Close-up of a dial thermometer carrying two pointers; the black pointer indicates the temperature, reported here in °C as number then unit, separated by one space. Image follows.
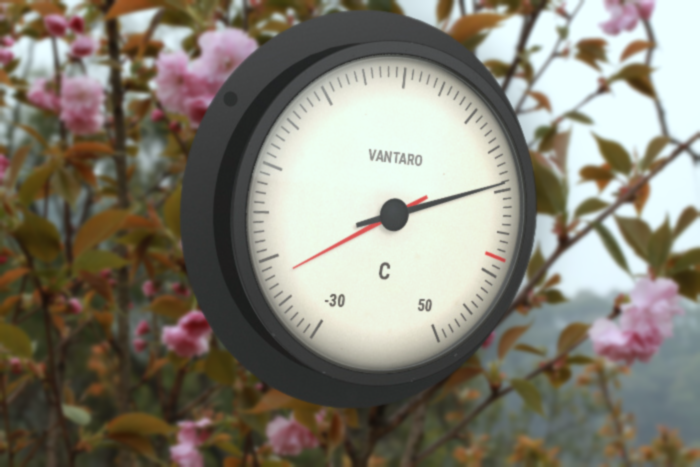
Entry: 29 °C
